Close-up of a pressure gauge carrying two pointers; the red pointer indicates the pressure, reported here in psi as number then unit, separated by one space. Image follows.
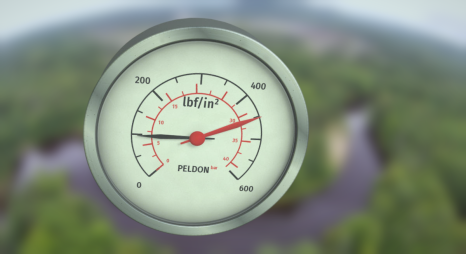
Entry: 450 psi
